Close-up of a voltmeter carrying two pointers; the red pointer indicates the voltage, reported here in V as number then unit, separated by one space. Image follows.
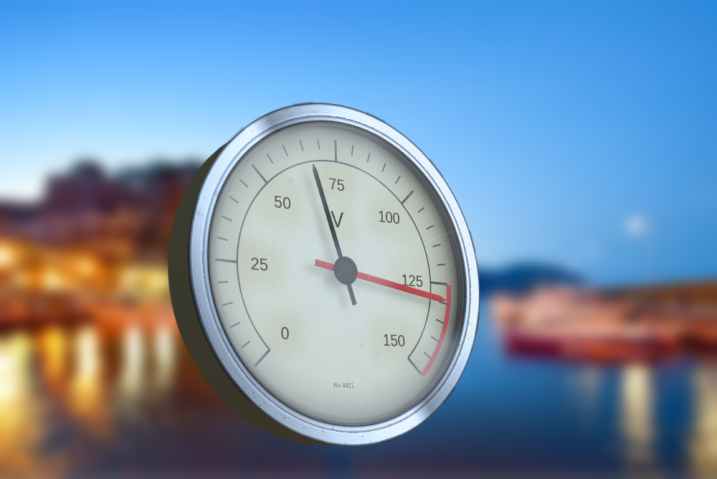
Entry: 130 V
